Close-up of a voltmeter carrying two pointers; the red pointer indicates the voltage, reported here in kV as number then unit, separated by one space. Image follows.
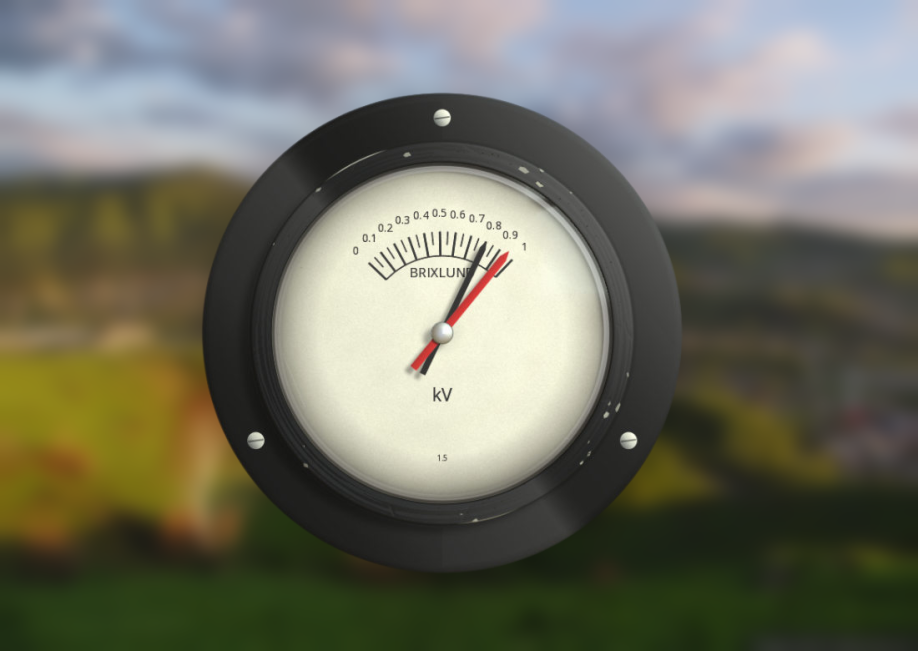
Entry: 0.95 kV
